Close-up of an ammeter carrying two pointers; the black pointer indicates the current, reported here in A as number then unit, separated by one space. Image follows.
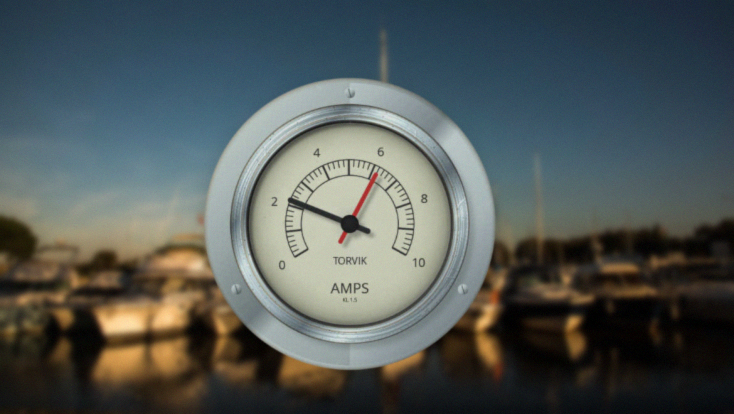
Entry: 2.2 A
